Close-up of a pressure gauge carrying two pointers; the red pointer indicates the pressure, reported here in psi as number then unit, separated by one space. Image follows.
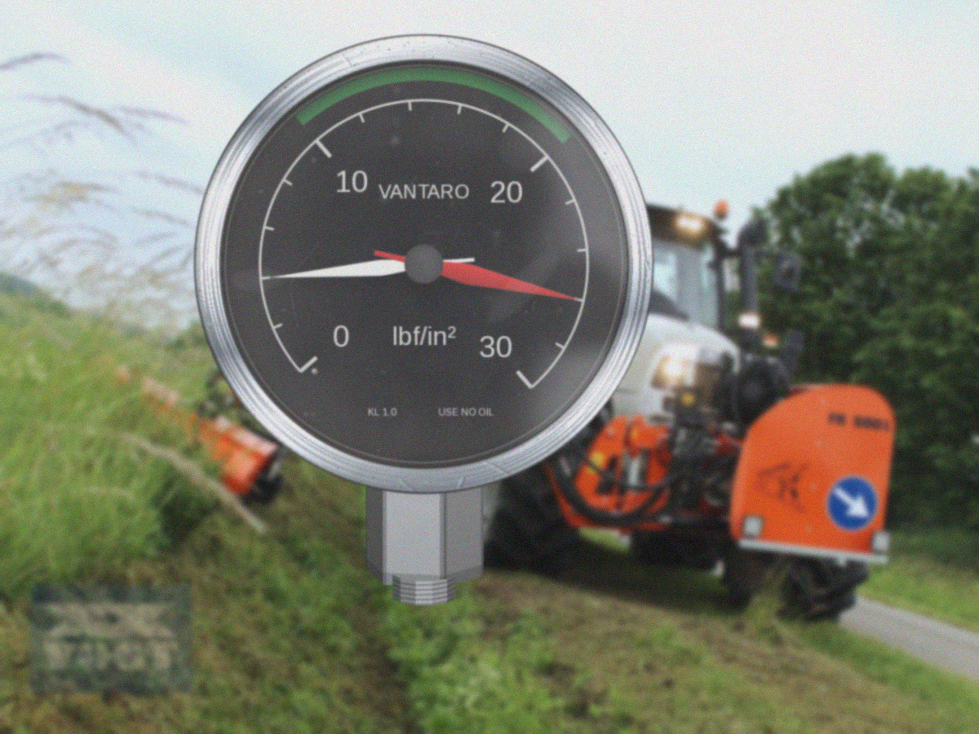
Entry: 26 psi
